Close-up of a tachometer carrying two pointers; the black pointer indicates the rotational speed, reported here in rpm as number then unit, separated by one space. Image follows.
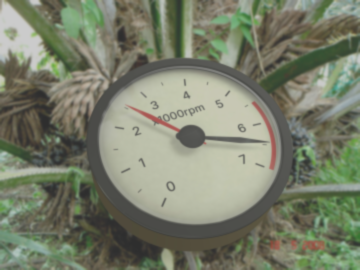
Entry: 6500 rpm
